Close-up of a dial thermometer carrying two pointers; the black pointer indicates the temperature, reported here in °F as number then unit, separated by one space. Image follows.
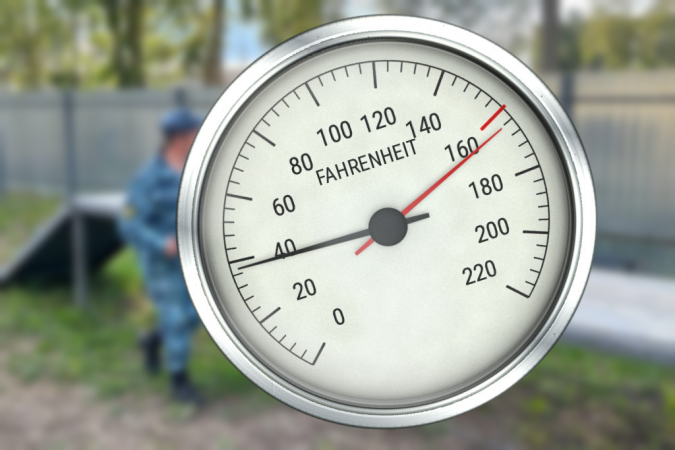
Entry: 38 °F
